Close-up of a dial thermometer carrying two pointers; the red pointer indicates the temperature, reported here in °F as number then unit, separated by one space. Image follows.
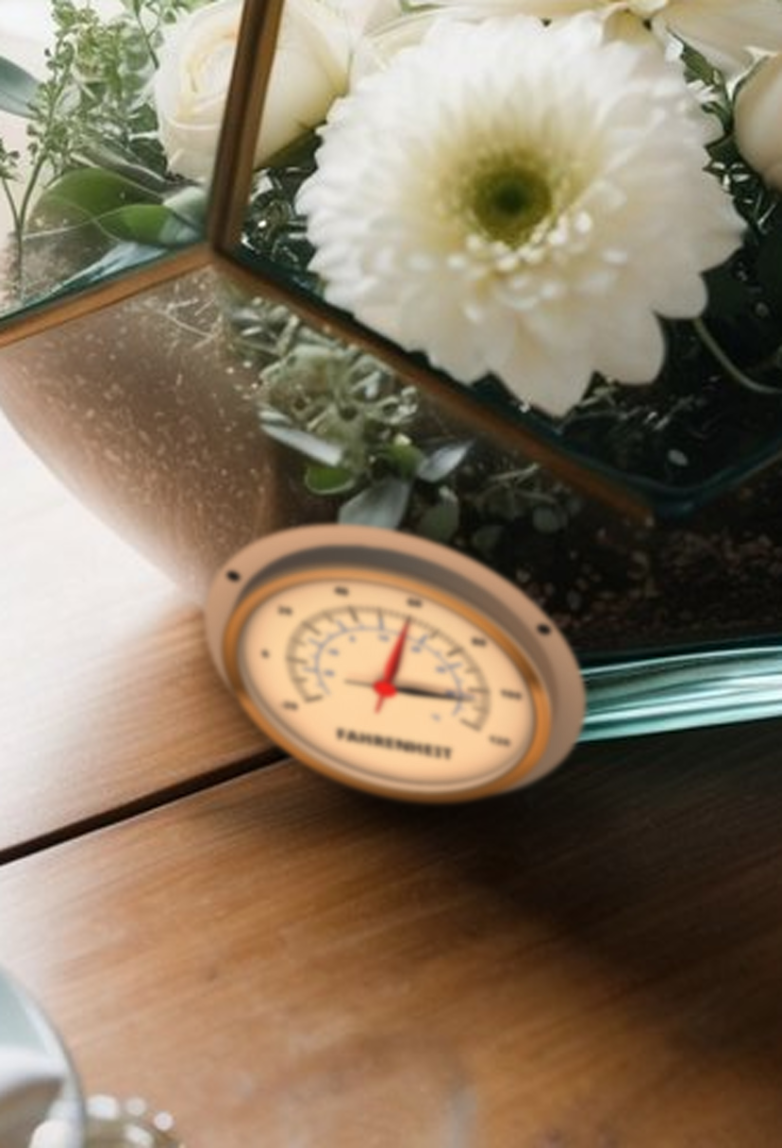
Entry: 60 °F
